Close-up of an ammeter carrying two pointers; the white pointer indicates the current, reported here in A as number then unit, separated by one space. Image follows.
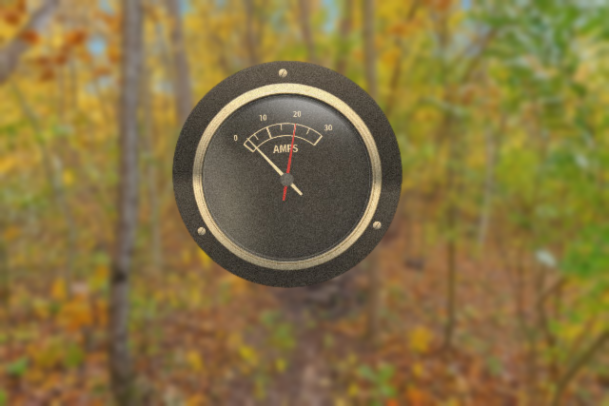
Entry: 2.5 A
